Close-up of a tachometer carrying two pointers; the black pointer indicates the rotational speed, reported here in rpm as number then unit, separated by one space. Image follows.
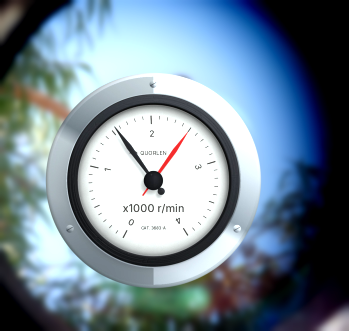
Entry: 1550 rpm
